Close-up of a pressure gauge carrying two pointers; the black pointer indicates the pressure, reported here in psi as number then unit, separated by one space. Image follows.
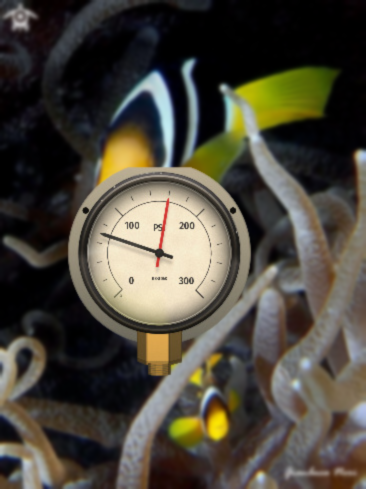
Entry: 70 psi
